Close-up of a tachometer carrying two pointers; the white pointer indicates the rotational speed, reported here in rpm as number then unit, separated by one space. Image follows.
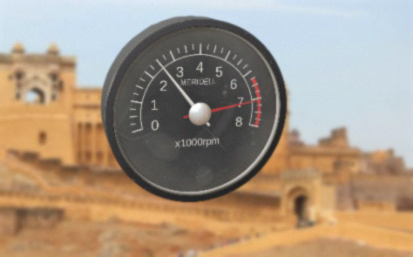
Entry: 2500 rpm
